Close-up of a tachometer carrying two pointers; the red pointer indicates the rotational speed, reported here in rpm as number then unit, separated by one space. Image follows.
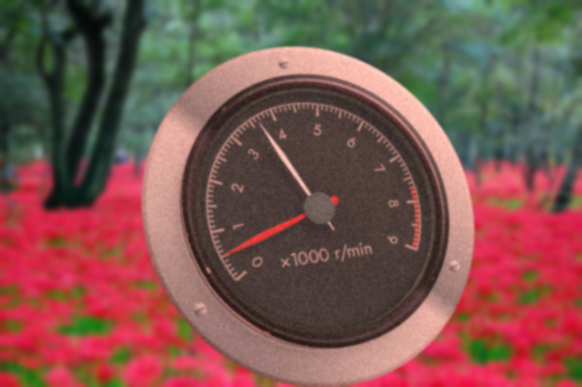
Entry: 500 rpm
